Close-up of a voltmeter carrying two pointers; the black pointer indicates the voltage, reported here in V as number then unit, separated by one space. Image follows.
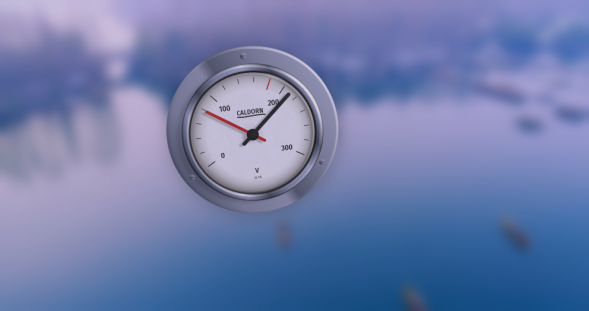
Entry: 210 V
